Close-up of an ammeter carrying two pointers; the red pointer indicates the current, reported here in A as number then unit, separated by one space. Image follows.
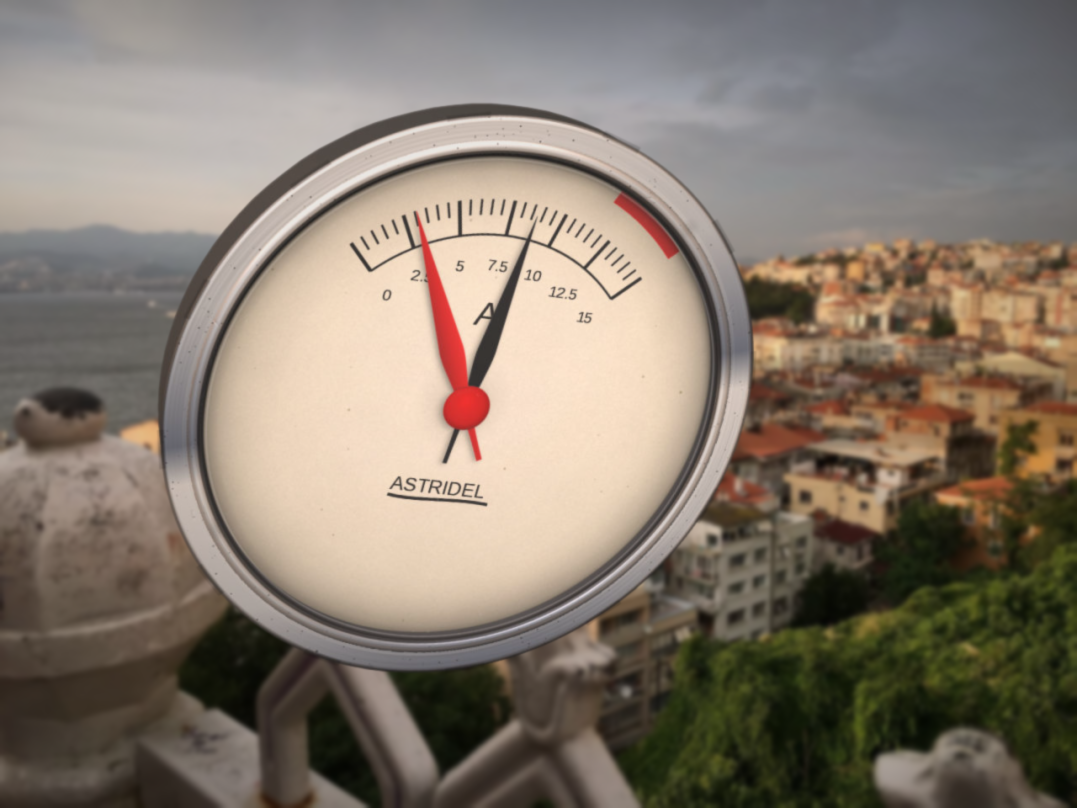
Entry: 3 A
